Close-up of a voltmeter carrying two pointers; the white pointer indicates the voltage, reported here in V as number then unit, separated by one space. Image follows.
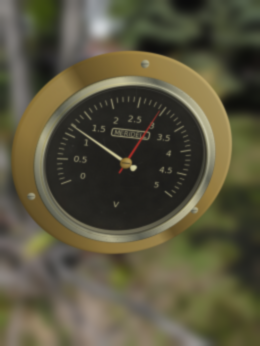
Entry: 1.2 V
